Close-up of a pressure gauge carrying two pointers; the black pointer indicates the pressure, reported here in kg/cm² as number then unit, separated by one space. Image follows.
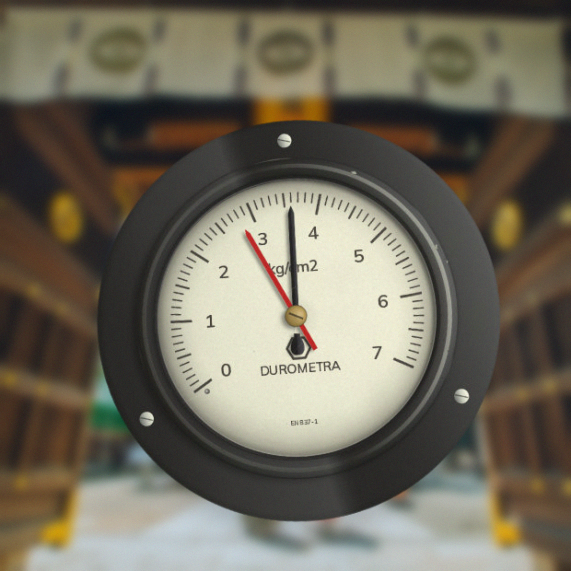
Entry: 3.6 kg/cm²
